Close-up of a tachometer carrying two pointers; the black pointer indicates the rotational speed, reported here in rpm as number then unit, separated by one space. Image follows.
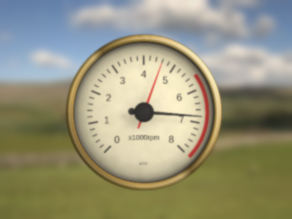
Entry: 6800 rpm
